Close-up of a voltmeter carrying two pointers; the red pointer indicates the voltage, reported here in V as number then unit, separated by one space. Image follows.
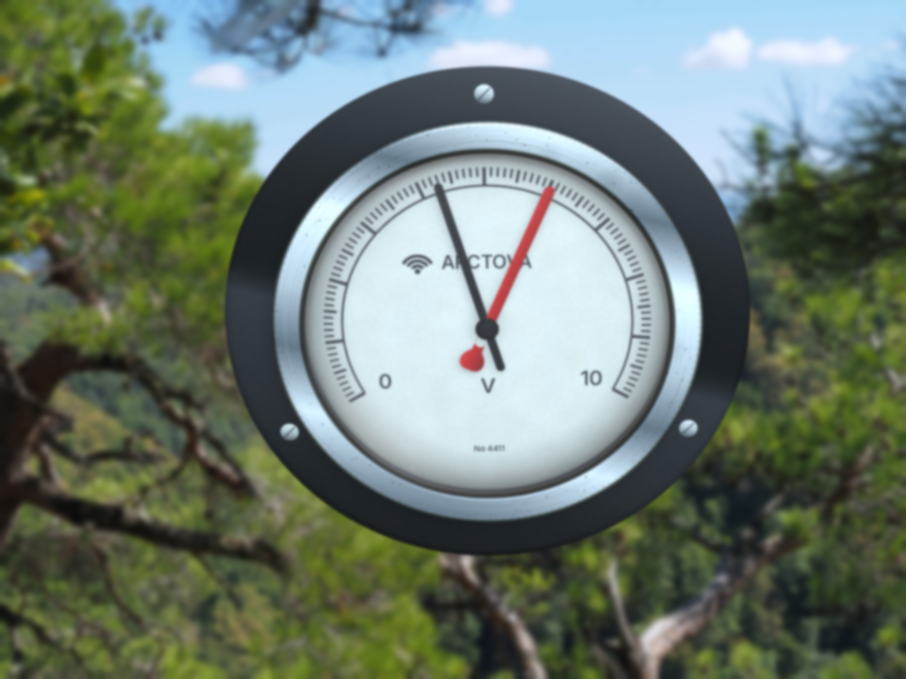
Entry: 6 V
